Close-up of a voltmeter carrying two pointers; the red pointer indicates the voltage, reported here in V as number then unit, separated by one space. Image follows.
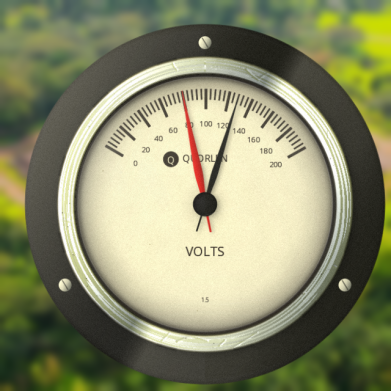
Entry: 80 V
